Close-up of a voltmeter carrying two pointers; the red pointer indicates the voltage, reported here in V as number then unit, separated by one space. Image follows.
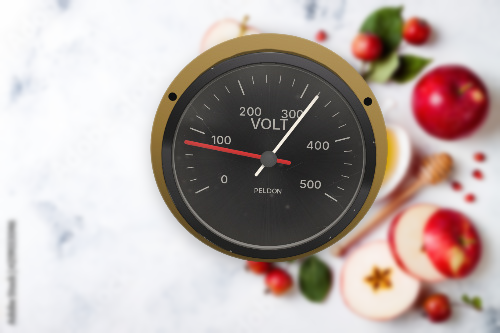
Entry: 80 V
